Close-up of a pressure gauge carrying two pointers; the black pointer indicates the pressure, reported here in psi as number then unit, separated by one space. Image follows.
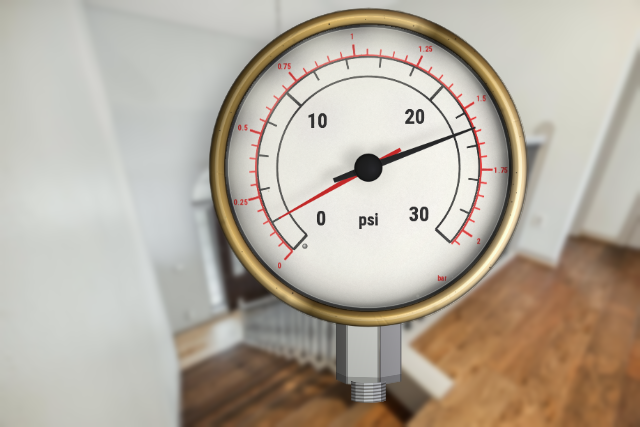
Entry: 23 psi
